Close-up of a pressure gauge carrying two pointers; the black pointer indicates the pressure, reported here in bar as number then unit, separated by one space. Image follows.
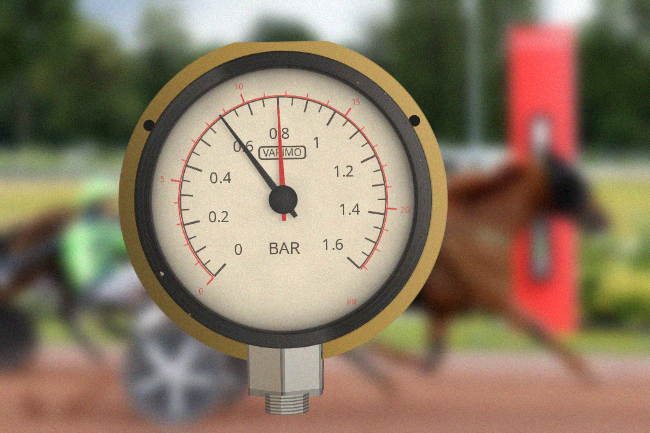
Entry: 0.6 bar
